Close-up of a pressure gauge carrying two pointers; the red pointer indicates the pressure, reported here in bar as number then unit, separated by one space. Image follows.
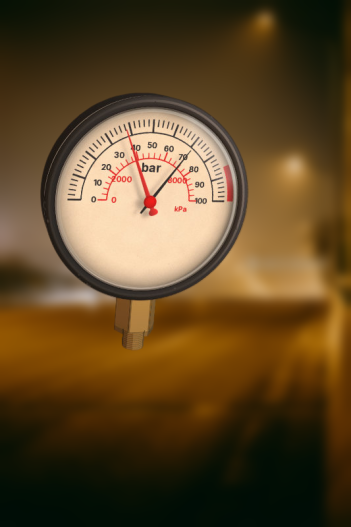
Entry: 38 bar
